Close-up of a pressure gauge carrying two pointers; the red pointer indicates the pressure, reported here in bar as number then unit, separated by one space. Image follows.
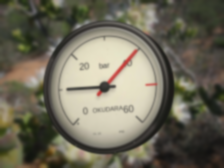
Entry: 40 bar
